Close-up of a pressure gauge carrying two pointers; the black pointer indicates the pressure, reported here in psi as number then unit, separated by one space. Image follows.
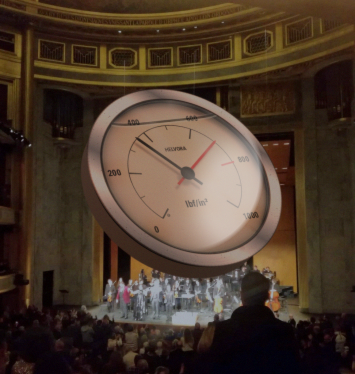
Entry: 350 psi
